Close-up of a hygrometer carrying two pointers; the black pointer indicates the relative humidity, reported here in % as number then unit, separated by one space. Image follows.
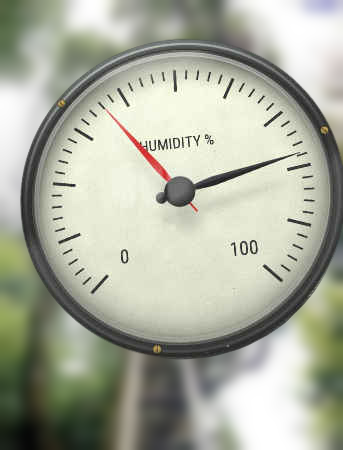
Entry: 78 %
